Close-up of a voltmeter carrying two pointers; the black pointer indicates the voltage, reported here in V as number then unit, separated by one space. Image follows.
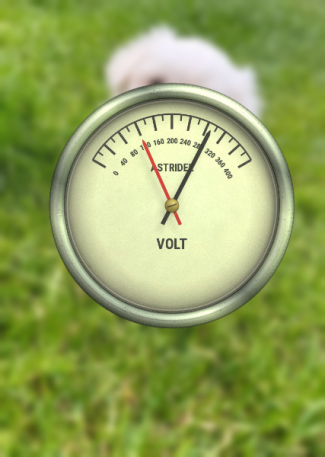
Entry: 290 V
